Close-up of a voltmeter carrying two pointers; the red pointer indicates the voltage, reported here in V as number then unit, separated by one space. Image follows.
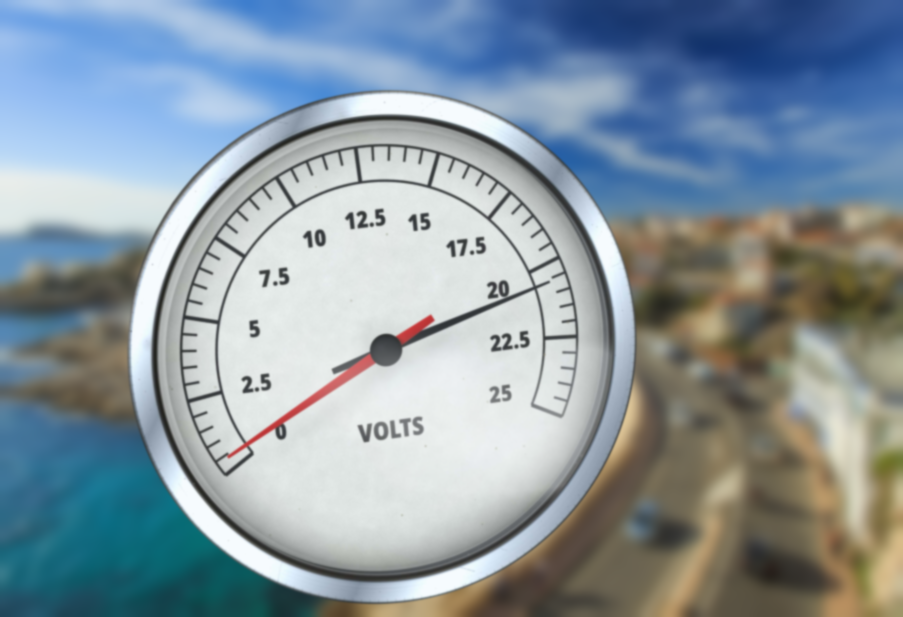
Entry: 0.5 V
